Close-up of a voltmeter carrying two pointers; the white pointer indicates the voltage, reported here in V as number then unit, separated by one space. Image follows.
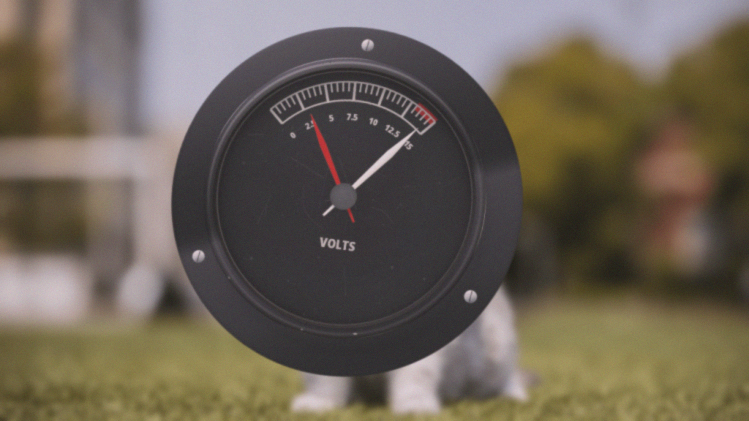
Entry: 14.5 V
